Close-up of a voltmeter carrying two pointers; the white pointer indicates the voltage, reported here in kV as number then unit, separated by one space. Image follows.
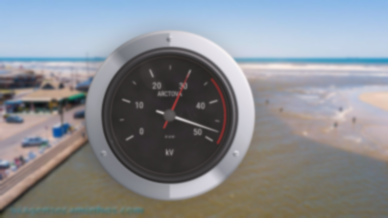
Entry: 47.5 kV
